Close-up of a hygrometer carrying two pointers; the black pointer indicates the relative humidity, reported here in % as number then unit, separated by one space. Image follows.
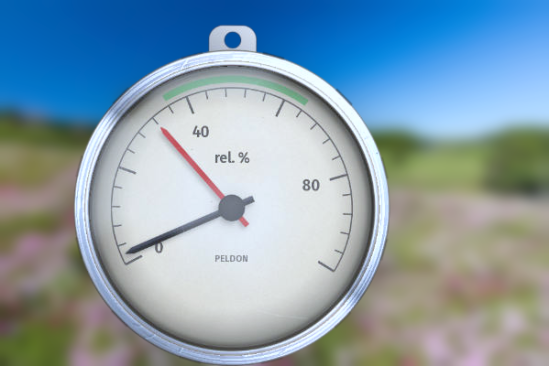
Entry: 2 %
